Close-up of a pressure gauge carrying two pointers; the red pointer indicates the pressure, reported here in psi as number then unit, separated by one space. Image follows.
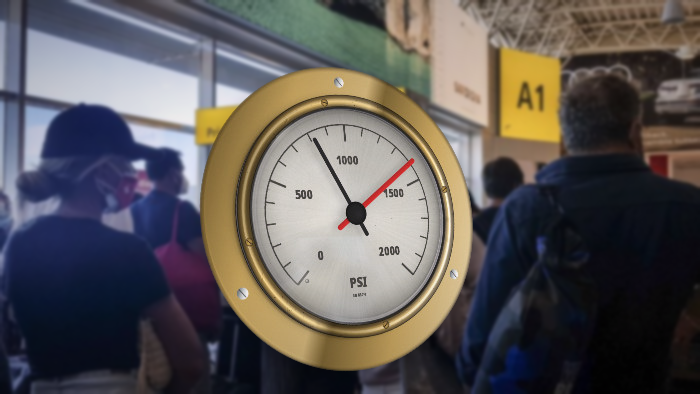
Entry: 1400 psi
